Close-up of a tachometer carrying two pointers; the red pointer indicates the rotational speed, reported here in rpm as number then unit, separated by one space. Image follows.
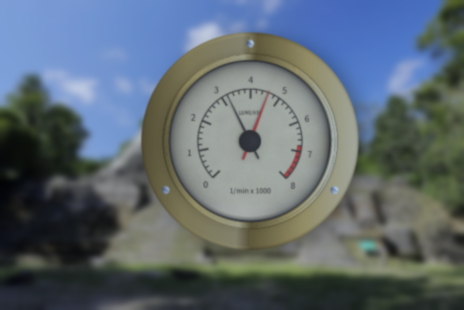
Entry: 4600 rpm
